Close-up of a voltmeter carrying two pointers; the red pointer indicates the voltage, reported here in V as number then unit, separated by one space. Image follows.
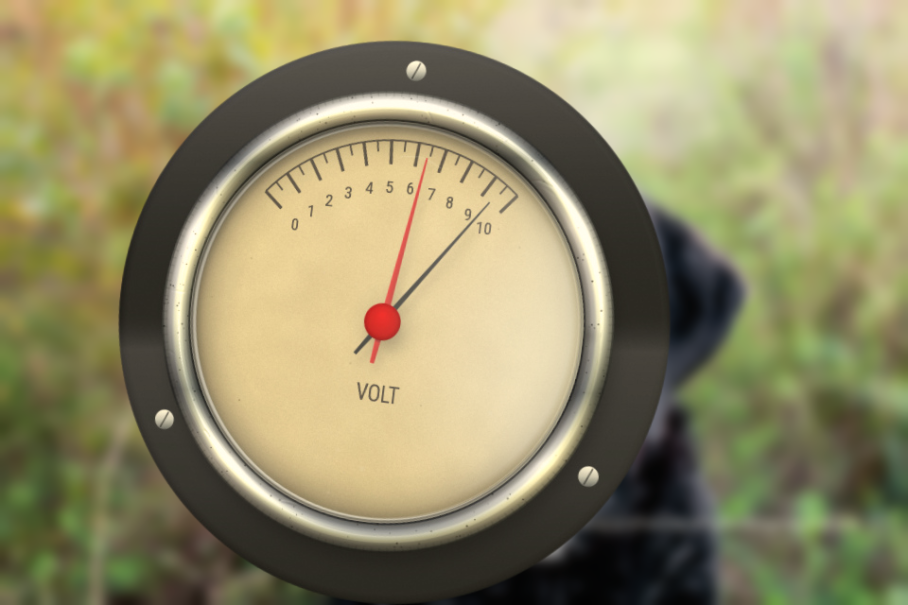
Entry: 6.5 V
